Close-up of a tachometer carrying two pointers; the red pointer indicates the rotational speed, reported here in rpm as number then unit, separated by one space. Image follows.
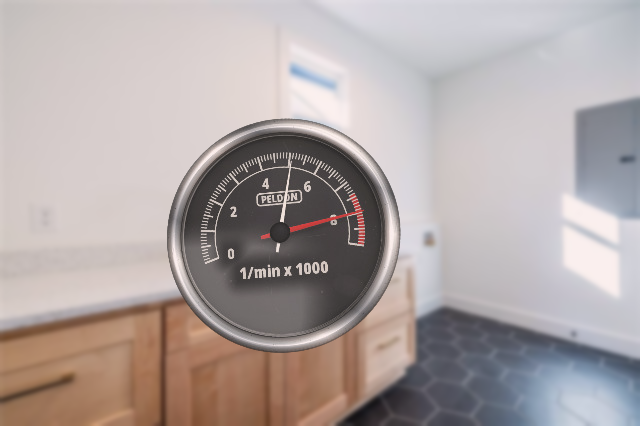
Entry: 8000 rpm
